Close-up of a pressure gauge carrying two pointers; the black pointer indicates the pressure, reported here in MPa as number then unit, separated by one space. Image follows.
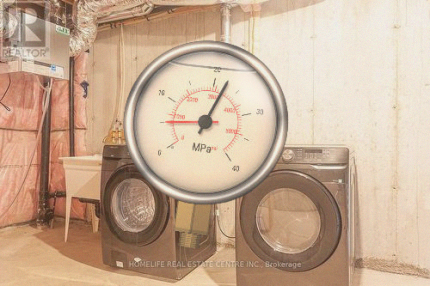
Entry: 22.5 MPa
